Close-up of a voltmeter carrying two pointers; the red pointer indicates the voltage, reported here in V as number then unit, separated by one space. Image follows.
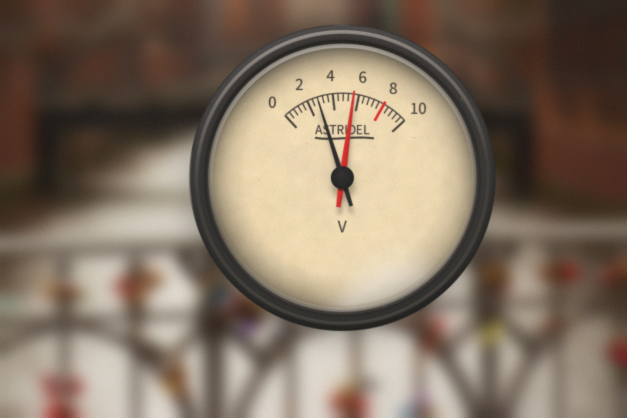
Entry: 5.6 V
